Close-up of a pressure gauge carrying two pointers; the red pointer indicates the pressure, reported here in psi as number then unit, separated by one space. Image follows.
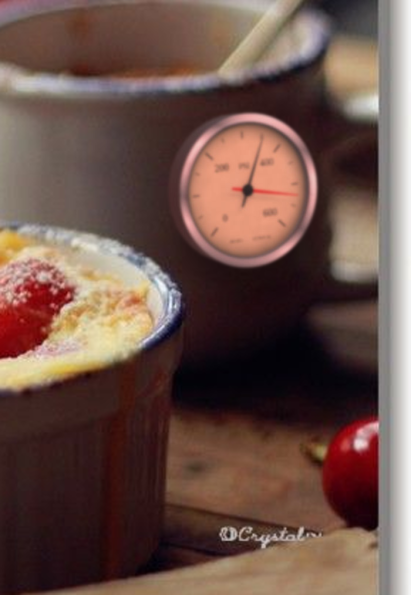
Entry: 525 psi
